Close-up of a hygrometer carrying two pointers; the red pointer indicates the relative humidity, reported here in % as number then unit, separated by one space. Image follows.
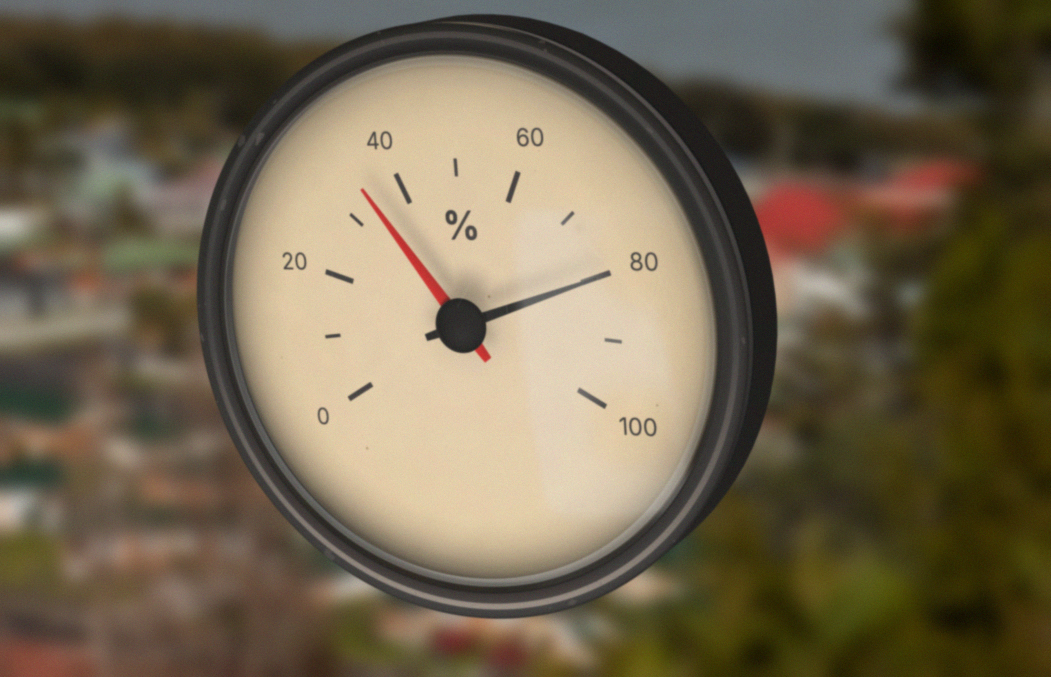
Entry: 35 %
